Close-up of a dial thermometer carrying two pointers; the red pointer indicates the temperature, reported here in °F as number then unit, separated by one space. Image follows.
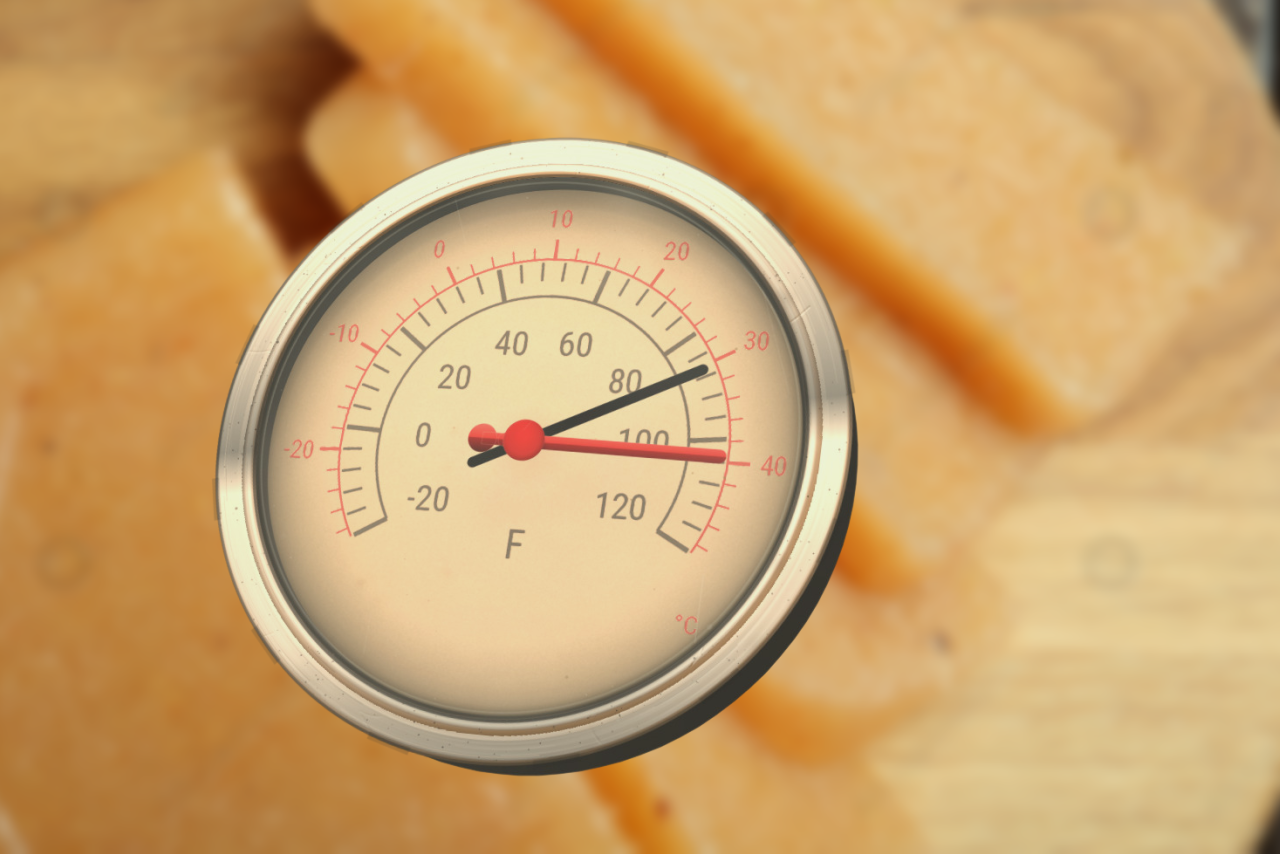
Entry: 104 °F
